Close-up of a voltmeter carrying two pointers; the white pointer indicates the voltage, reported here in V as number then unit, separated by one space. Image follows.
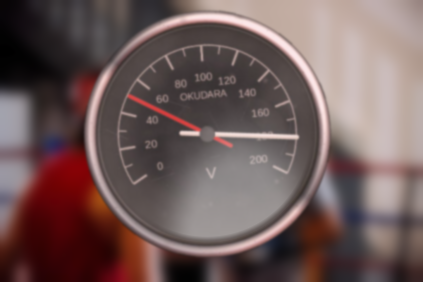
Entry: 180 V
